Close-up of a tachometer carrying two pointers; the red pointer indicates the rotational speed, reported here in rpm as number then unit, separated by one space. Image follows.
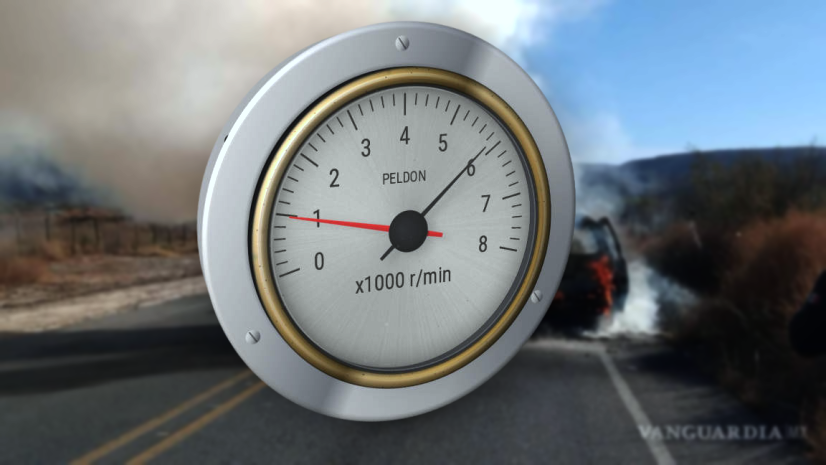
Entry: 1000 rpm
